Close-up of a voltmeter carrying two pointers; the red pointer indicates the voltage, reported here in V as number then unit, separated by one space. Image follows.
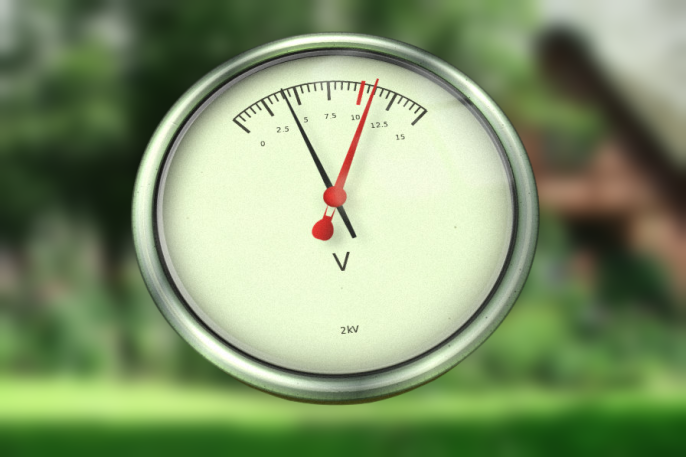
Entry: 11 V
